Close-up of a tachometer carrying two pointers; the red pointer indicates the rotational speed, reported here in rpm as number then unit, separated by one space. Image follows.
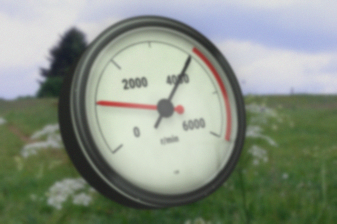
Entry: 1000 rpm
